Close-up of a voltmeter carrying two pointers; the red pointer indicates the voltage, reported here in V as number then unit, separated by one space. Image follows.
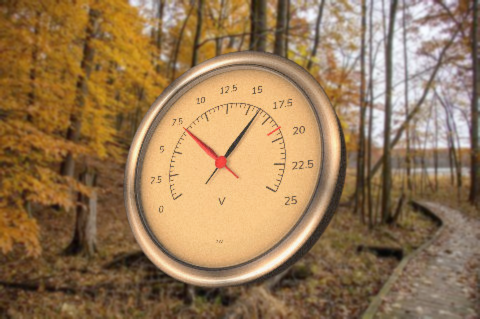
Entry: 7.5 V
